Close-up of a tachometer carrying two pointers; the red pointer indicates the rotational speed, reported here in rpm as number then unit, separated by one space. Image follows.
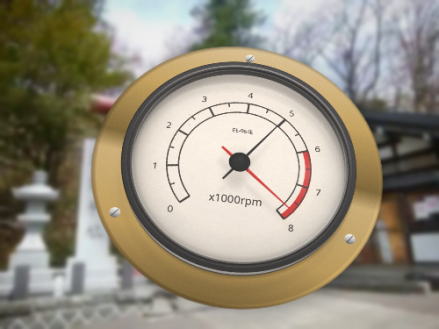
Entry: 7750 rpm
